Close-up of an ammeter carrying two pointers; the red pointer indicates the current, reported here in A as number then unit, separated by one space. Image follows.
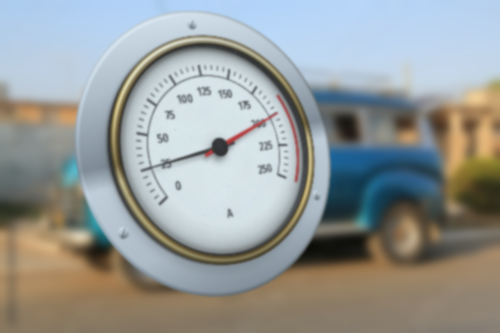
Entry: 200 A
